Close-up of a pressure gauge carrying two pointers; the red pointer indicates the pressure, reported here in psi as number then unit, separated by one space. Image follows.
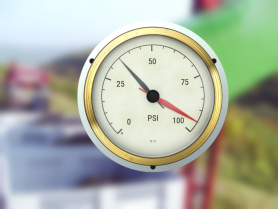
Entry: 95 psi
